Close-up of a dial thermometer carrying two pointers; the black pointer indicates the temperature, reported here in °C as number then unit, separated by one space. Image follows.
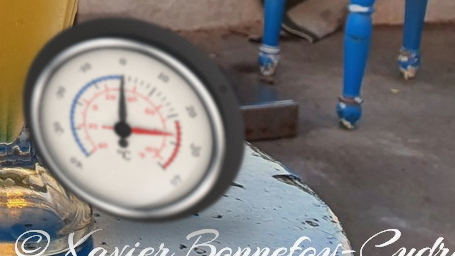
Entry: 0 °C
